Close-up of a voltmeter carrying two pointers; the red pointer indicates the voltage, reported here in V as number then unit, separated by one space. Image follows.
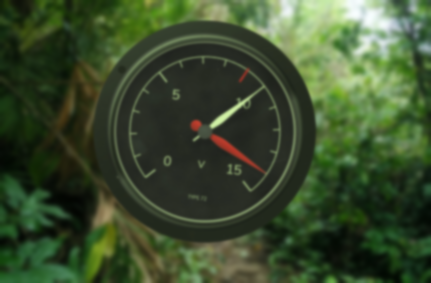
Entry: 14 V
